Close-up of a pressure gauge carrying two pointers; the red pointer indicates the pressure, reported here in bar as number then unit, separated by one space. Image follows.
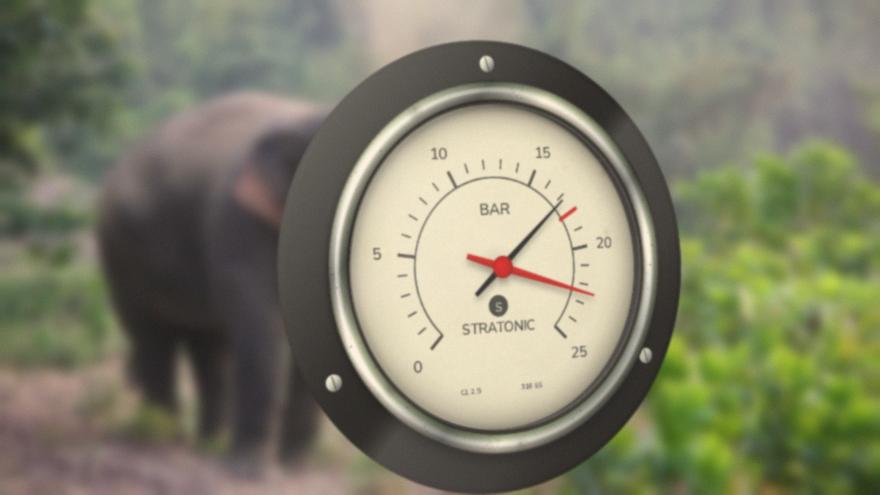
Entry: 22.5 bar
